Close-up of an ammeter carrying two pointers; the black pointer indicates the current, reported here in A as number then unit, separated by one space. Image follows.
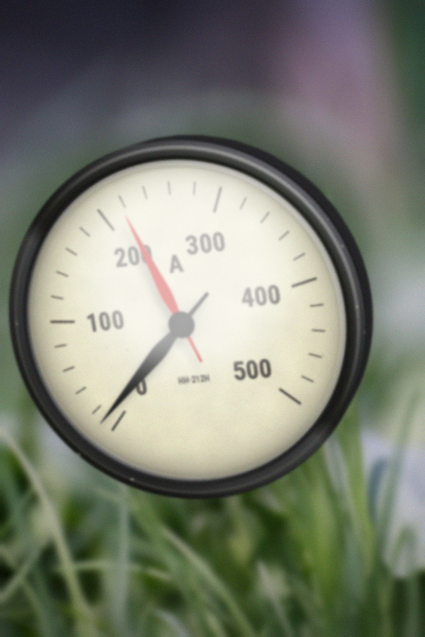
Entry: 10 A
